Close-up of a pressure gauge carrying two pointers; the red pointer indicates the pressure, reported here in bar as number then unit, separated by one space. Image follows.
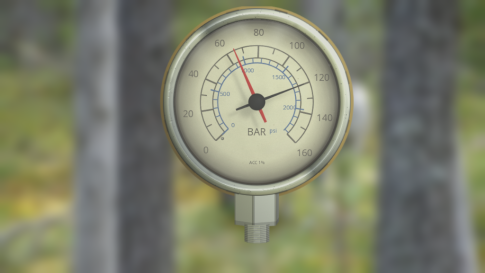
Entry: 65 bar
